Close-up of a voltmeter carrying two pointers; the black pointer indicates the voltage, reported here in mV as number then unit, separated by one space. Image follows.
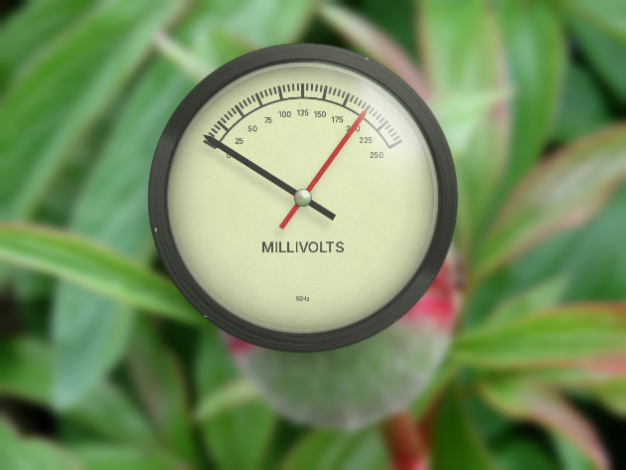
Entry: 5 mV
